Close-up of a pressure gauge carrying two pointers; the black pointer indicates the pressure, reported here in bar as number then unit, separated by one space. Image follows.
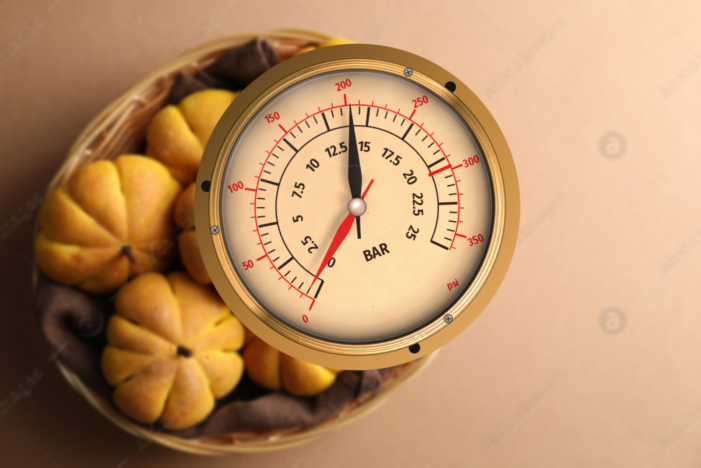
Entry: 14 bar
